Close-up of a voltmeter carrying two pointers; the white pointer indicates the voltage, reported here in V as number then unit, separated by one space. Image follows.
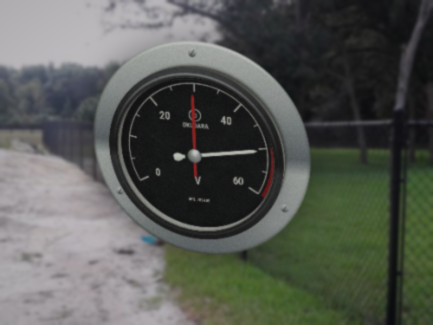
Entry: 50 V
